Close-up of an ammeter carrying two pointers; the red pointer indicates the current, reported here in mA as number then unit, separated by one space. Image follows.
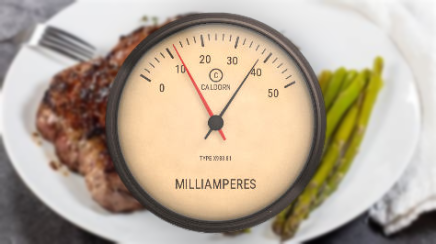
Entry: 12 mA
